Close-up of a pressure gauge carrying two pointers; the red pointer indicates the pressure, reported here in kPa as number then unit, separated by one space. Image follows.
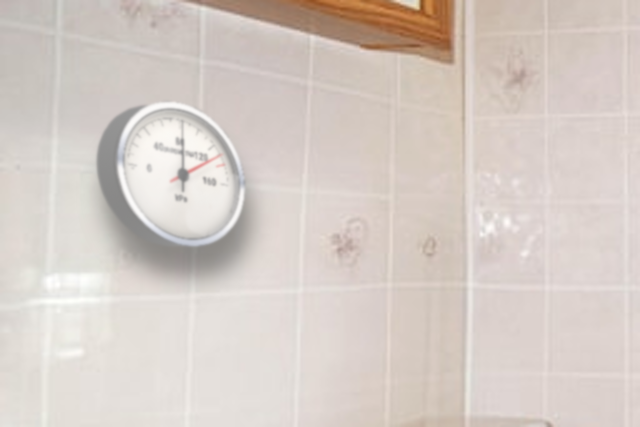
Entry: 130 kPa
